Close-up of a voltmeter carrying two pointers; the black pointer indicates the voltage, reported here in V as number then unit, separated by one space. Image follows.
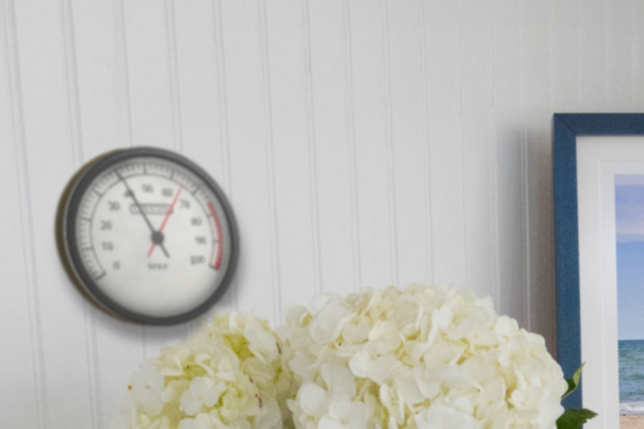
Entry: 40 V
